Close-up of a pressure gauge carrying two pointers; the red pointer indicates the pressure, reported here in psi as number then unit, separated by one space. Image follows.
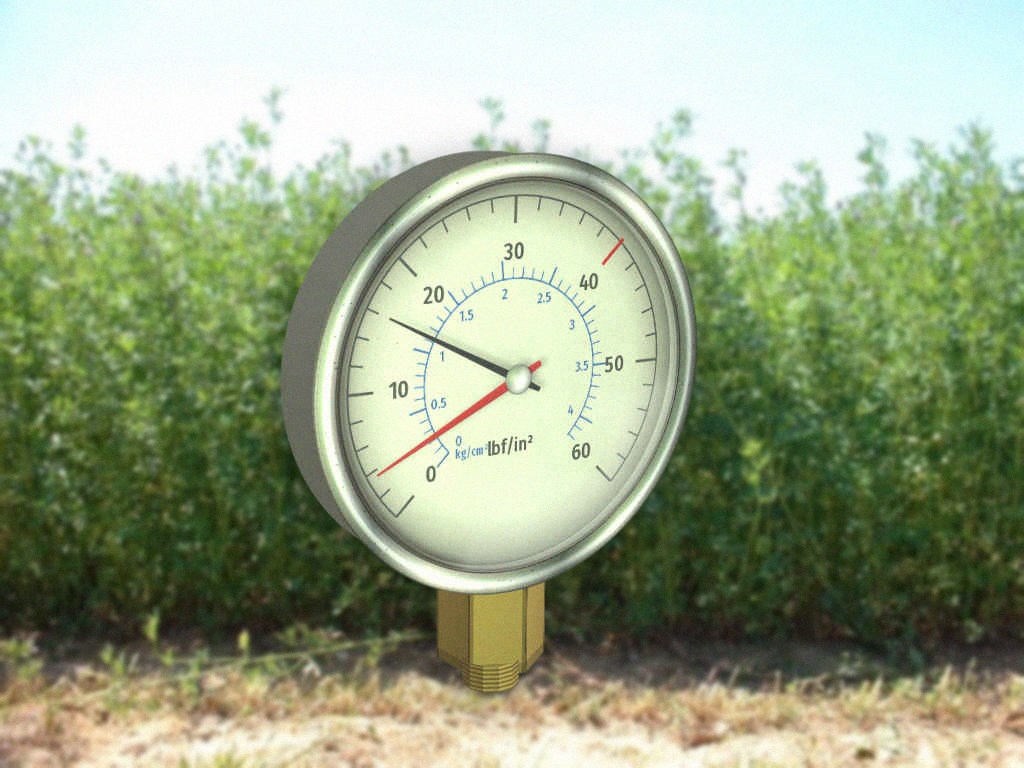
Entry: 4 psi
